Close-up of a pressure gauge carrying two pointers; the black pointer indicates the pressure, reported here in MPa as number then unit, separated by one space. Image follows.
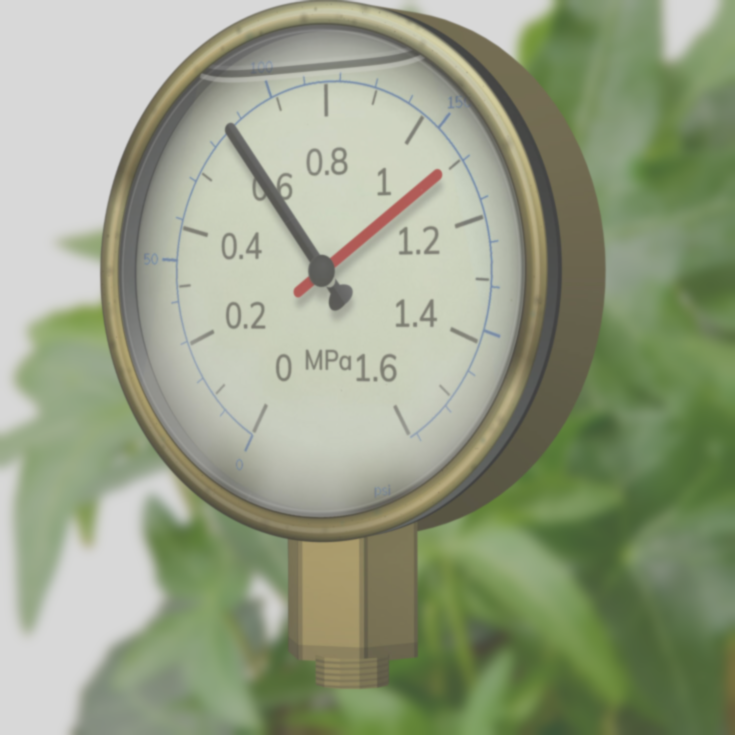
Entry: 0.6 MPa
